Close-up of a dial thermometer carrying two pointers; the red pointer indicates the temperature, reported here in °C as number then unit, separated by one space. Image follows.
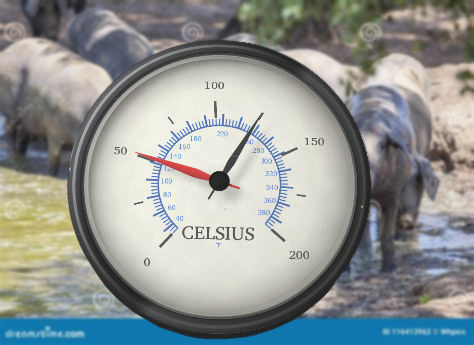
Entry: 50 °C
